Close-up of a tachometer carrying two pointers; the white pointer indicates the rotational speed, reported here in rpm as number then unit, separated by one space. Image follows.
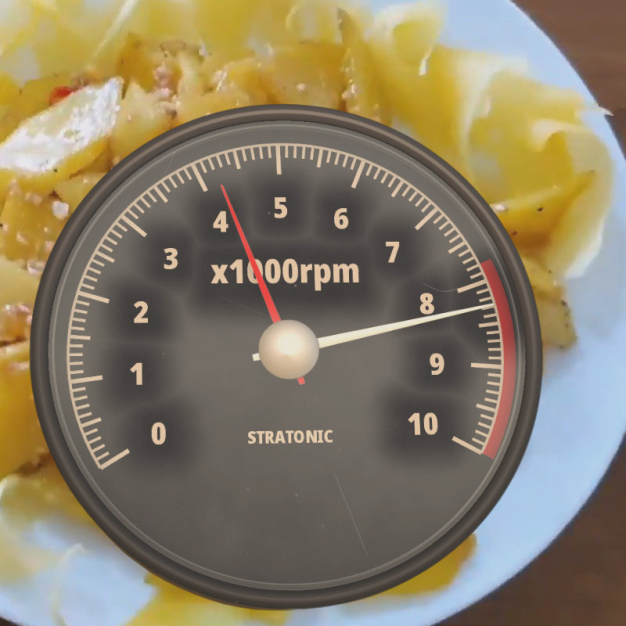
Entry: 8300 rpm
